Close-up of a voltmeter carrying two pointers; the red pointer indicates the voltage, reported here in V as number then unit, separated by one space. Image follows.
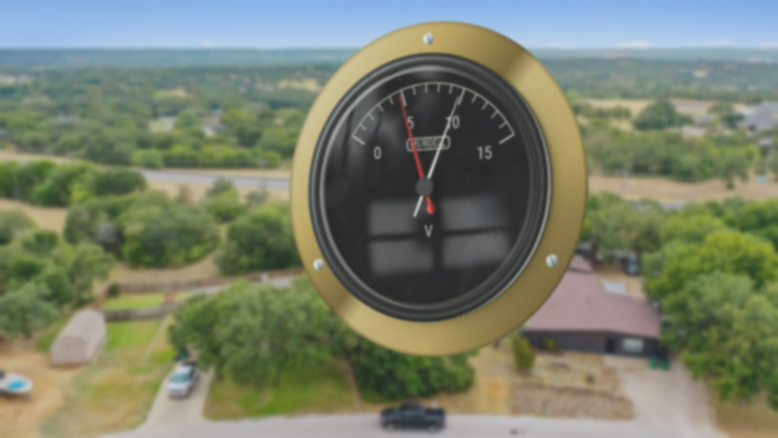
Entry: 5 V
